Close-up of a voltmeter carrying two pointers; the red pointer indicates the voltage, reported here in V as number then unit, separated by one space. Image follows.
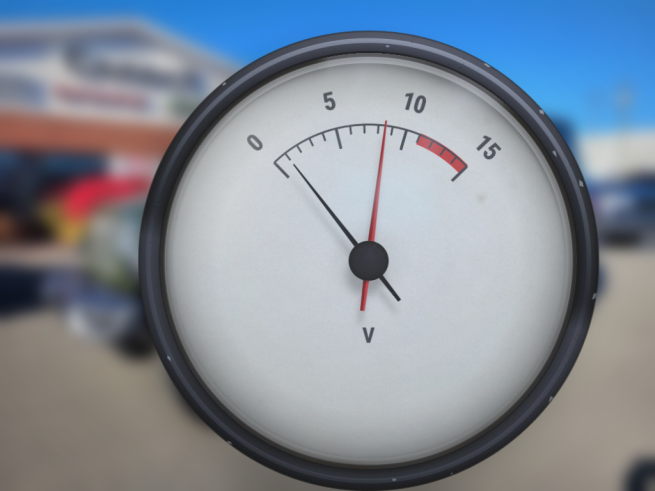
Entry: 8.5 V
